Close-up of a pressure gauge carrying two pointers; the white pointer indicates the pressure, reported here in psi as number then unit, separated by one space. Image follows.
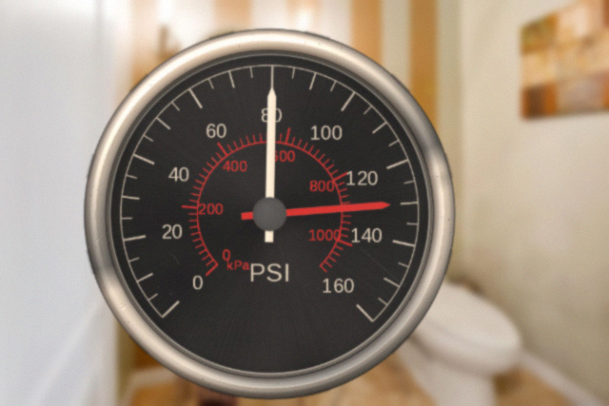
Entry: 80 psi
